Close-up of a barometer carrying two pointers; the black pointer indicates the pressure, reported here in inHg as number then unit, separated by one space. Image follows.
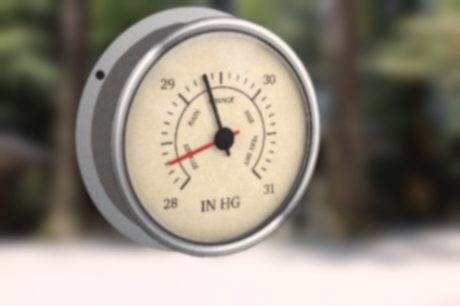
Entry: 29.3 inHg
